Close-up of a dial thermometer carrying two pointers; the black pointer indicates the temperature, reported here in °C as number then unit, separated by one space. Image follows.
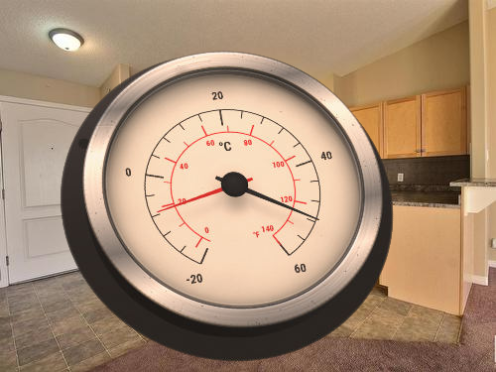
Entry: 52 °C
